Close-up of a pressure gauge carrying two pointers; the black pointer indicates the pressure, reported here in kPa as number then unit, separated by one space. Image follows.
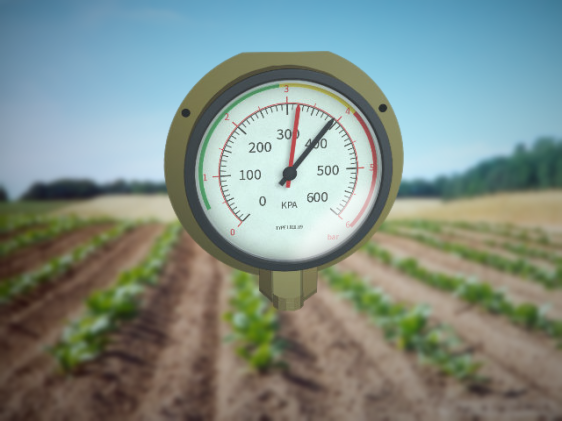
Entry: 390 kPa
